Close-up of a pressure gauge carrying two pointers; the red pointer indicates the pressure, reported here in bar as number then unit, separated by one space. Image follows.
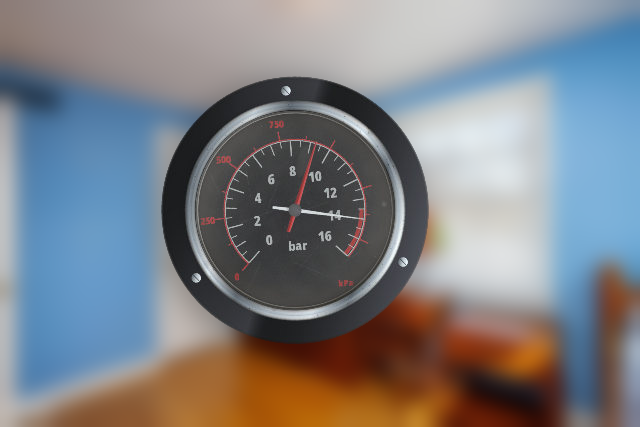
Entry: 9.25 bar
